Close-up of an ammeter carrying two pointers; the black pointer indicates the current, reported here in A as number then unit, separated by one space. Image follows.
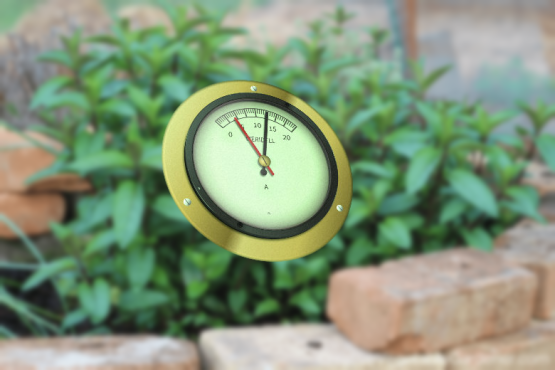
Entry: 12.5 A
